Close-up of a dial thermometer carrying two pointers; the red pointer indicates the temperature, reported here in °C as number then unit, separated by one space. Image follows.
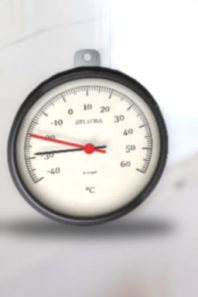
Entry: -20 °C
